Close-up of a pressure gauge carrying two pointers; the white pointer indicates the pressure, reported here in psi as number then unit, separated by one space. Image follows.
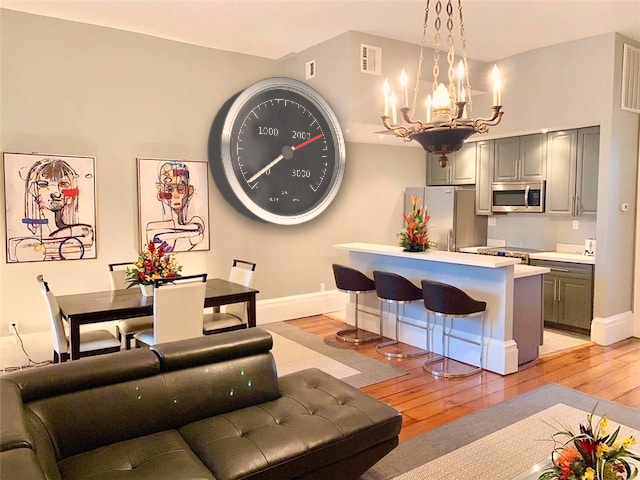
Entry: 100 psi
